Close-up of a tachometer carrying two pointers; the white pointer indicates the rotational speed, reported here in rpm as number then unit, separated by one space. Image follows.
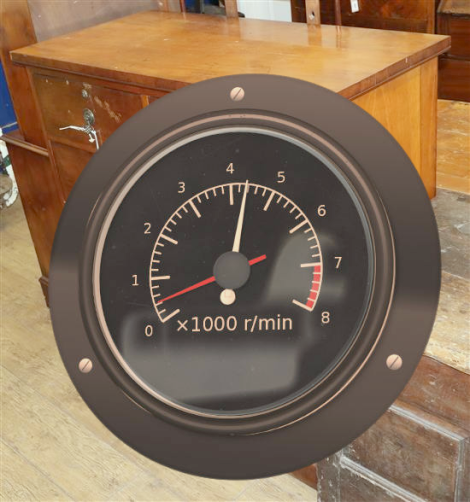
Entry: 4400 rpm
